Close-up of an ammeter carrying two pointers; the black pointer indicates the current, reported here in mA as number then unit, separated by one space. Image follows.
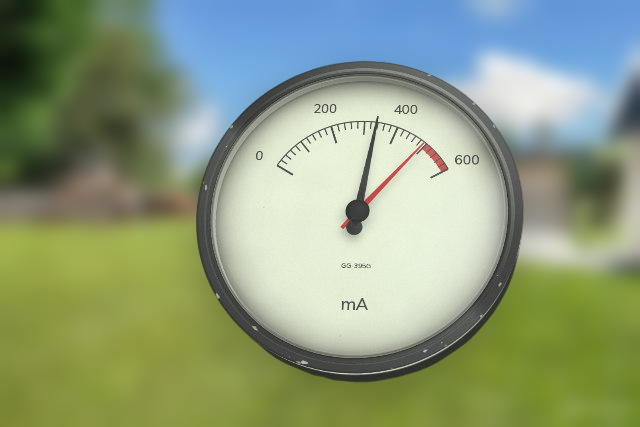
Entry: 340 mA
